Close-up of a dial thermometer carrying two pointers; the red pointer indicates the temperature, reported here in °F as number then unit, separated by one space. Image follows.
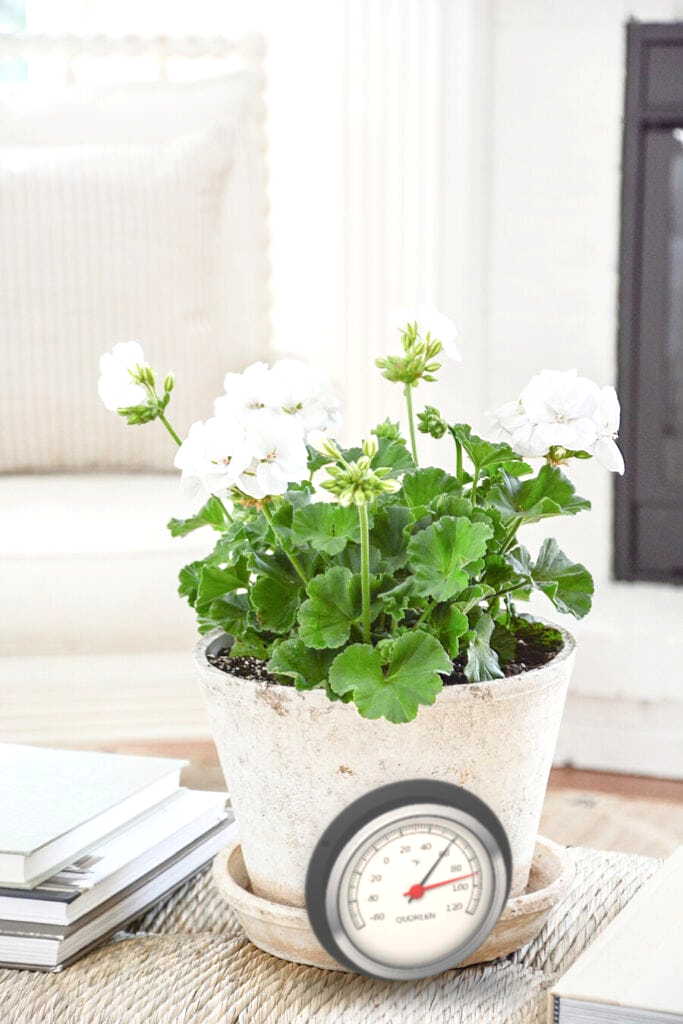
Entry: 90 °F
